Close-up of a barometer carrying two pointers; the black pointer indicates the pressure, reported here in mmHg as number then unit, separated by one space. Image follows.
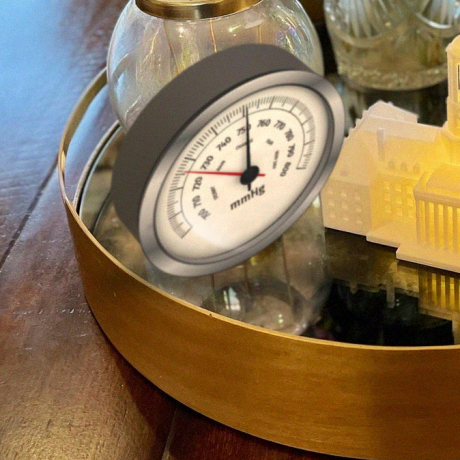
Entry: 750 mmHg
